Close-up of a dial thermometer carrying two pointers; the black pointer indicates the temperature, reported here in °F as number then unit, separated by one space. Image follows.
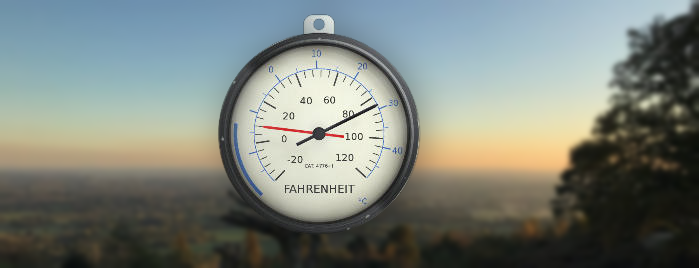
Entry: 84 °F
